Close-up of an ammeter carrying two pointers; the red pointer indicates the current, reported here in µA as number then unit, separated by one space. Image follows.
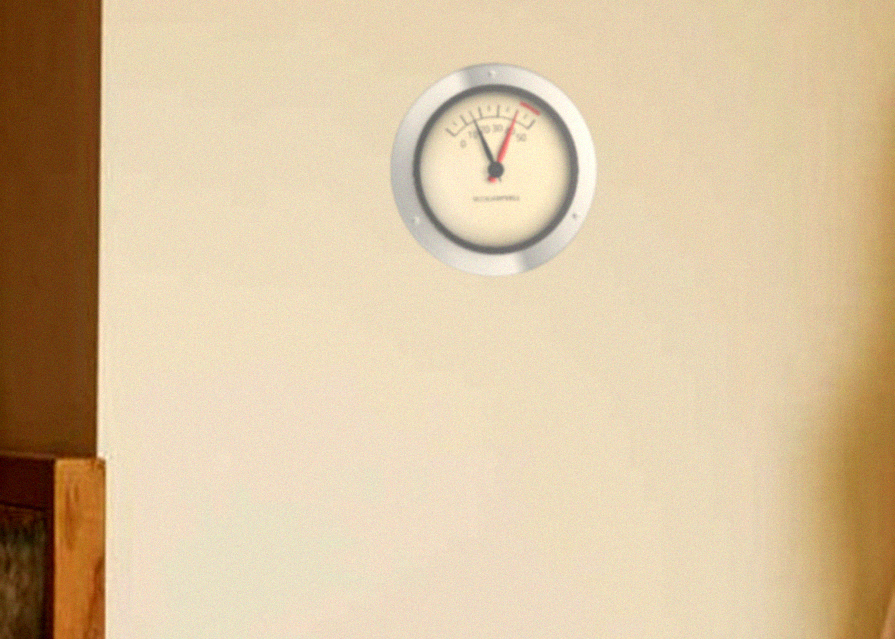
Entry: 40 µA
